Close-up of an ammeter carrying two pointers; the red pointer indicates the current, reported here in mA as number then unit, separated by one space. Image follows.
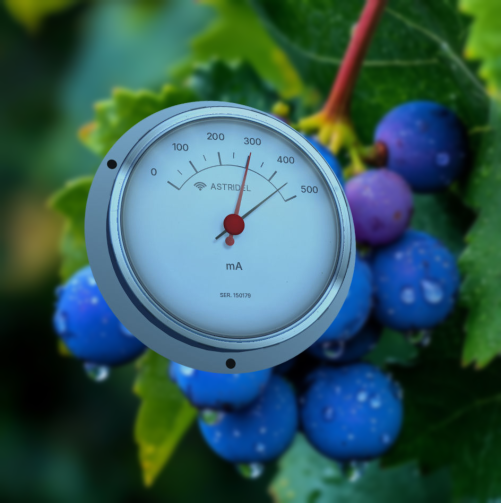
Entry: 300 mA
